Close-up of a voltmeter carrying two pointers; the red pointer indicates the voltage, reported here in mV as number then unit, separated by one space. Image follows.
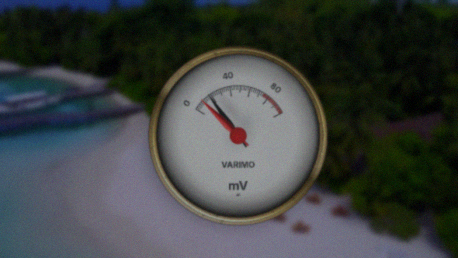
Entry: 10 mV
